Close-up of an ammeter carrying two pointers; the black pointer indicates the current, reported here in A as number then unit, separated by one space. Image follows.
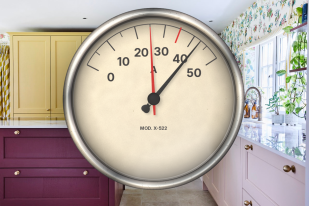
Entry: 42.5 A
